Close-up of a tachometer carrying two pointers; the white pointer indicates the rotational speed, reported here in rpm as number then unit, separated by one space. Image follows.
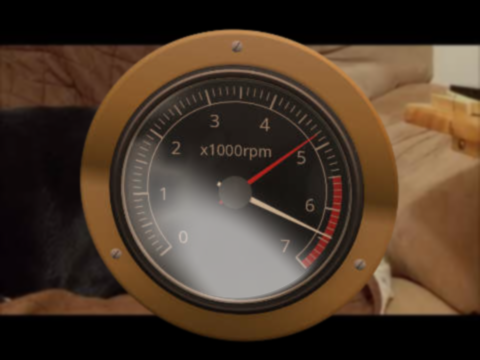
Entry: 6400 rpm
